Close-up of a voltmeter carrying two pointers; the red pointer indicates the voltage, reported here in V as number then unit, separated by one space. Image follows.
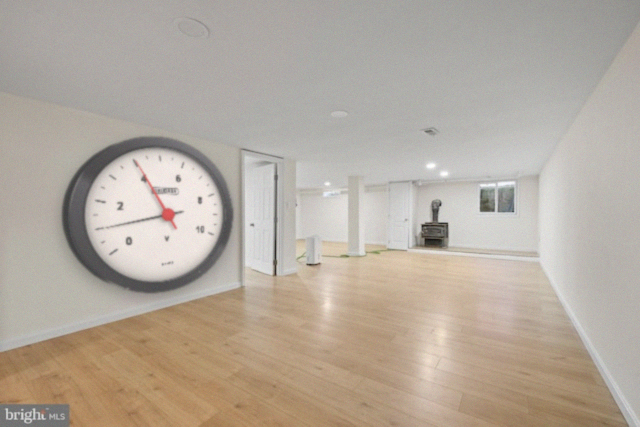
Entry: 4 V
